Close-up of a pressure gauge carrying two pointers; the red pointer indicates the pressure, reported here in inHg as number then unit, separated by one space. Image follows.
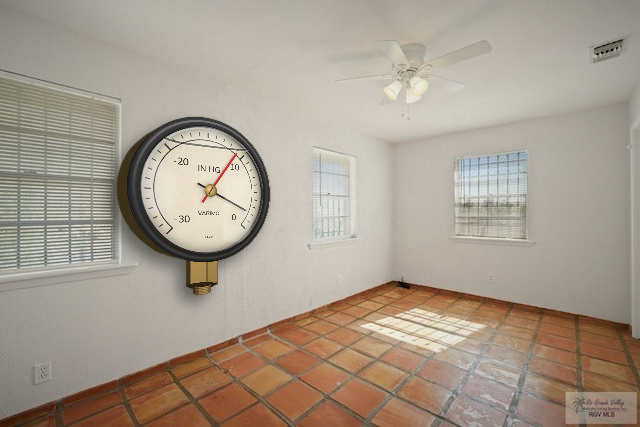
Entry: -11 inHg
